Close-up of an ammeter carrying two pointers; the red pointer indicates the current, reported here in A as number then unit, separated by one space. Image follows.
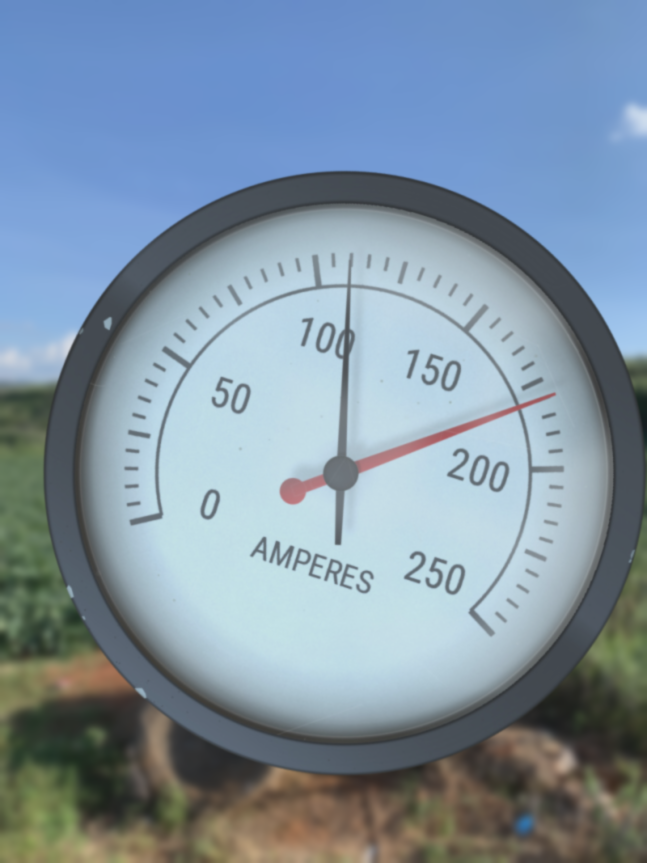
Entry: 180 A
